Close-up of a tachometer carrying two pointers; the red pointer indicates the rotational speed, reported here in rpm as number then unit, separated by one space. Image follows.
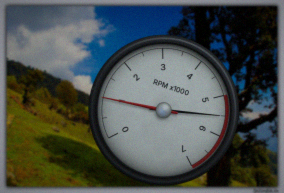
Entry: 1000 rpm
